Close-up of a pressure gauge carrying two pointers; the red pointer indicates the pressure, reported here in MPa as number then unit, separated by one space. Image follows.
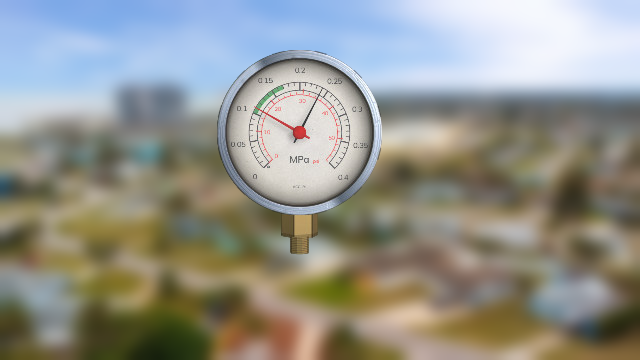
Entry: 0.11 MPa
